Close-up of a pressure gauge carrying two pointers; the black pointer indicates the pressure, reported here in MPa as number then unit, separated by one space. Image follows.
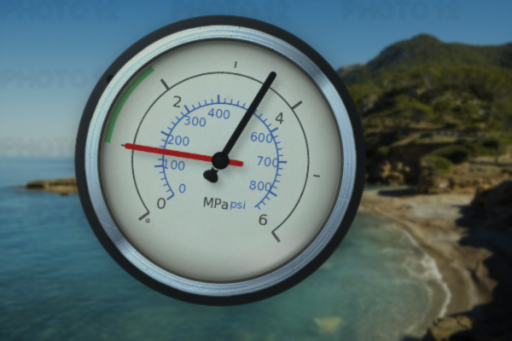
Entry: 3.5 MPa
